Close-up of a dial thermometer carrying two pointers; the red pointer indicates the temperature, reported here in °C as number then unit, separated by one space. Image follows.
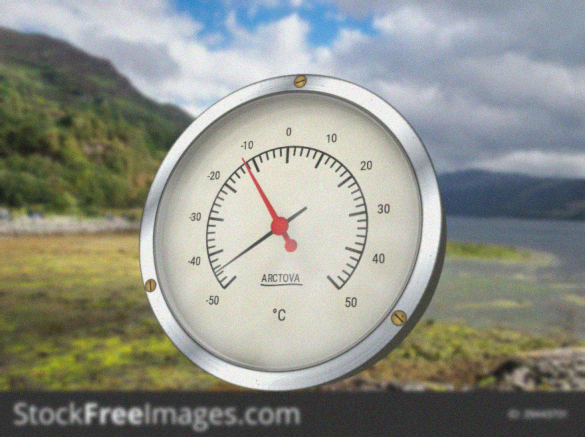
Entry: -12 °C
